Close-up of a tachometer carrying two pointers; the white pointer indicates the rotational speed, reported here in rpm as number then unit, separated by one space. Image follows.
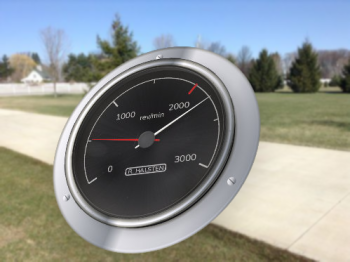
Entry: 2250 rpm
